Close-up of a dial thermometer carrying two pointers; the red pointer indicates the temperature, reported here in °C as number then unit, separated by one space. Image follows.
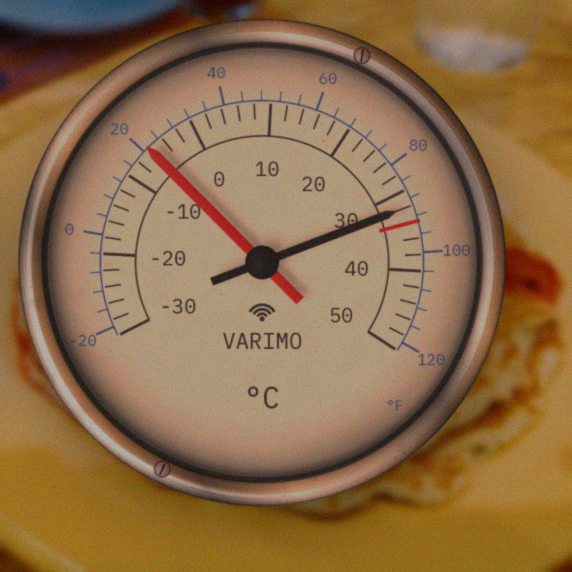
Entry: -6 °C
